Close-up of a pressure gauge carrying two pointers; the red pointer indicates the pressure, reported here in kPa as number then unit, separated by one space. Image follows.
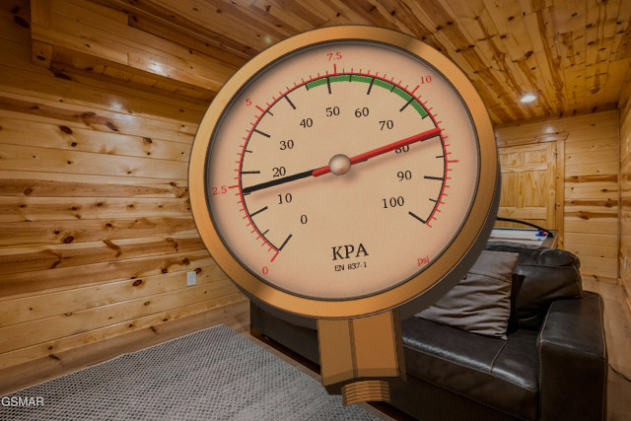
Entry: 80 kPa
